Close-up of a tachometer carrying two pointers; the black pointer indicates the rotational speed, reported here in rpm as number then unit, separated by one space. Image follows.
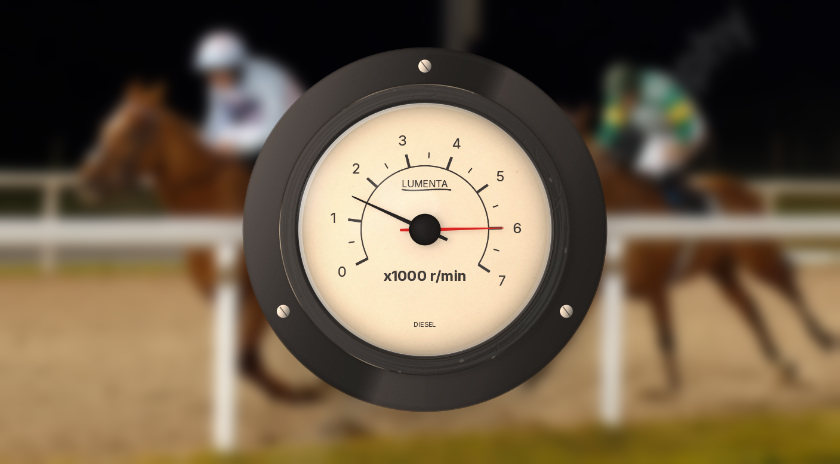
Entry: 1500 rpm
